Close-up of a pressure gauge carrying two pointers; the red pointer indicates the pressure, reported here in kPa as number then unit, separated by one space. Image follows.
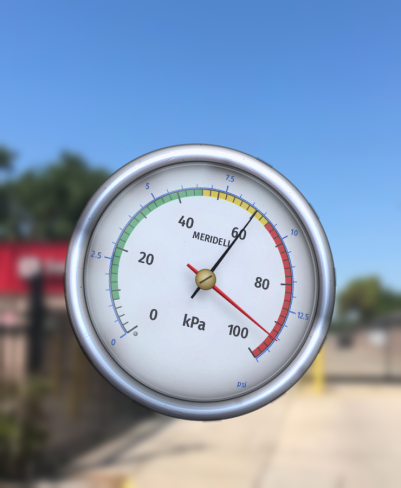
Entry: 94 kPa
